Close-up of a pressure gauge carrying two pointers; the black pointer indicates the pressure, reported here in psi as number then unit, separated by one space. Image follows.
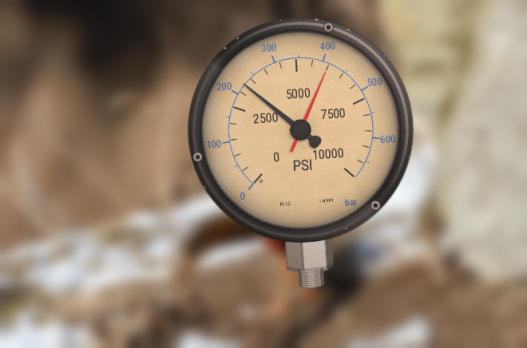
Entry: 3250 psi
